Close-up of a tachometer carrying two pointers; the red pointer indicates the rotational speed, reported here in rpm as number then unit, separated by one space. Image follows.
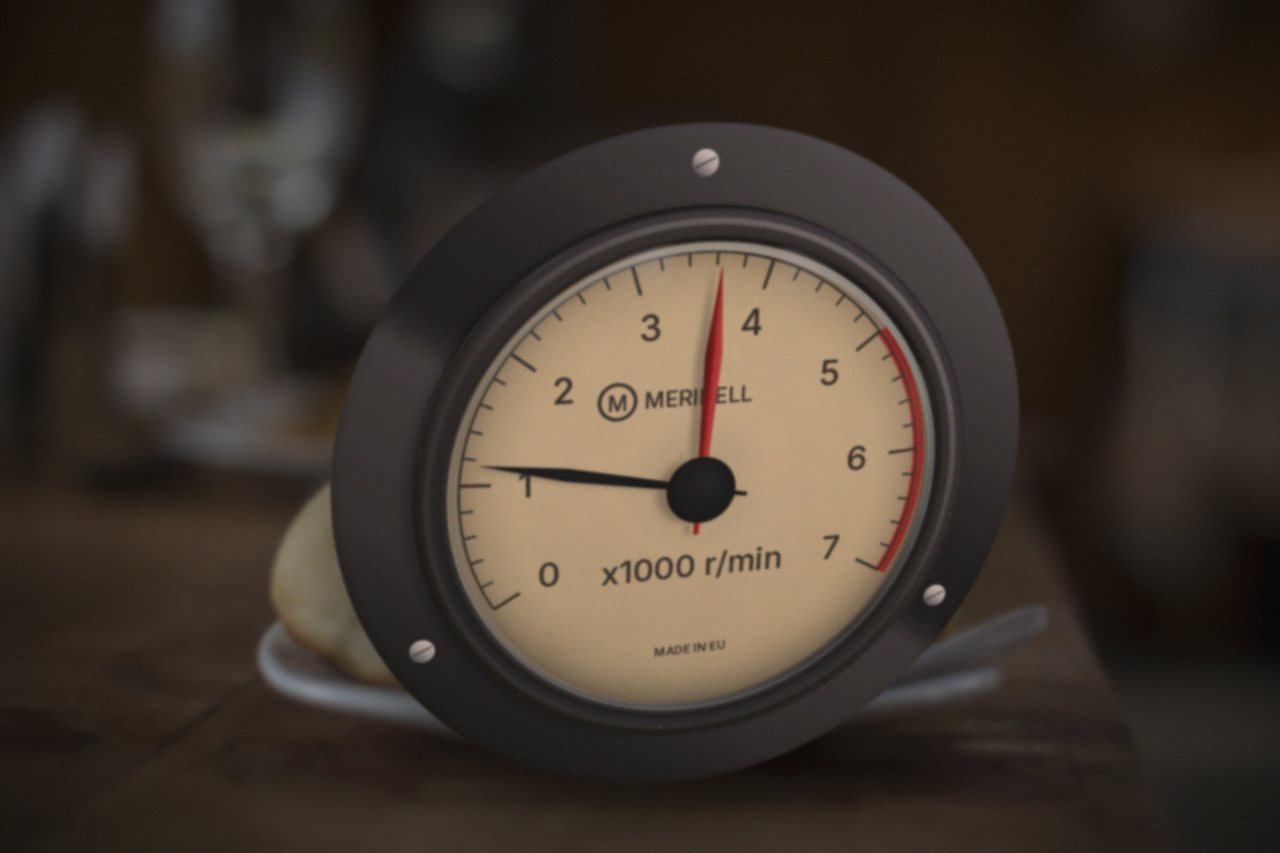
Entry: 3600 rpm
